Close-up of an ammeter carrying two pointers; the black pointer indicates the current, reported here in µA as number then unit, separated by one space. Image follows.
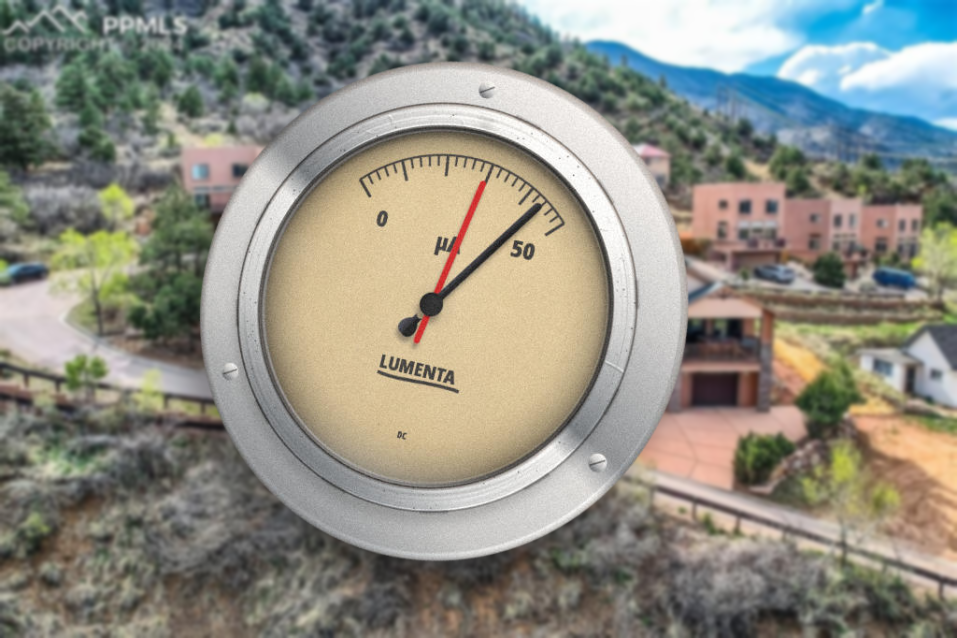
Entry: 44 µA
